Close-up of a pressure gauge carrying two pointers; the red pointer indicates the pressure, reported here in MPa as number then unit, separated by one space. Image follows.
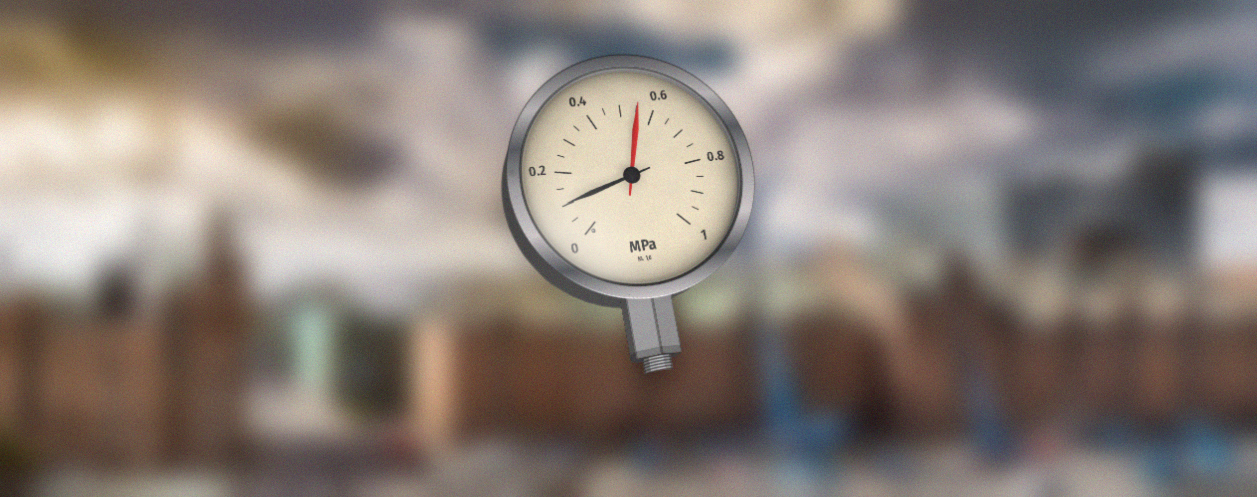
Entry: 0.55 MPa
